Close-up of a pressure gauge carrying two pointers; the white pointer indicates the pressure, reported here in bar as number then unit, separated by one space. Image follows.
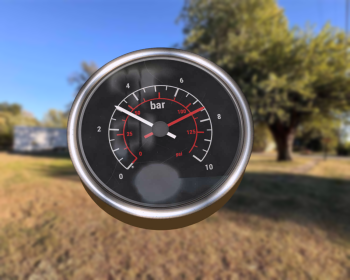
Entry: 3 bar
